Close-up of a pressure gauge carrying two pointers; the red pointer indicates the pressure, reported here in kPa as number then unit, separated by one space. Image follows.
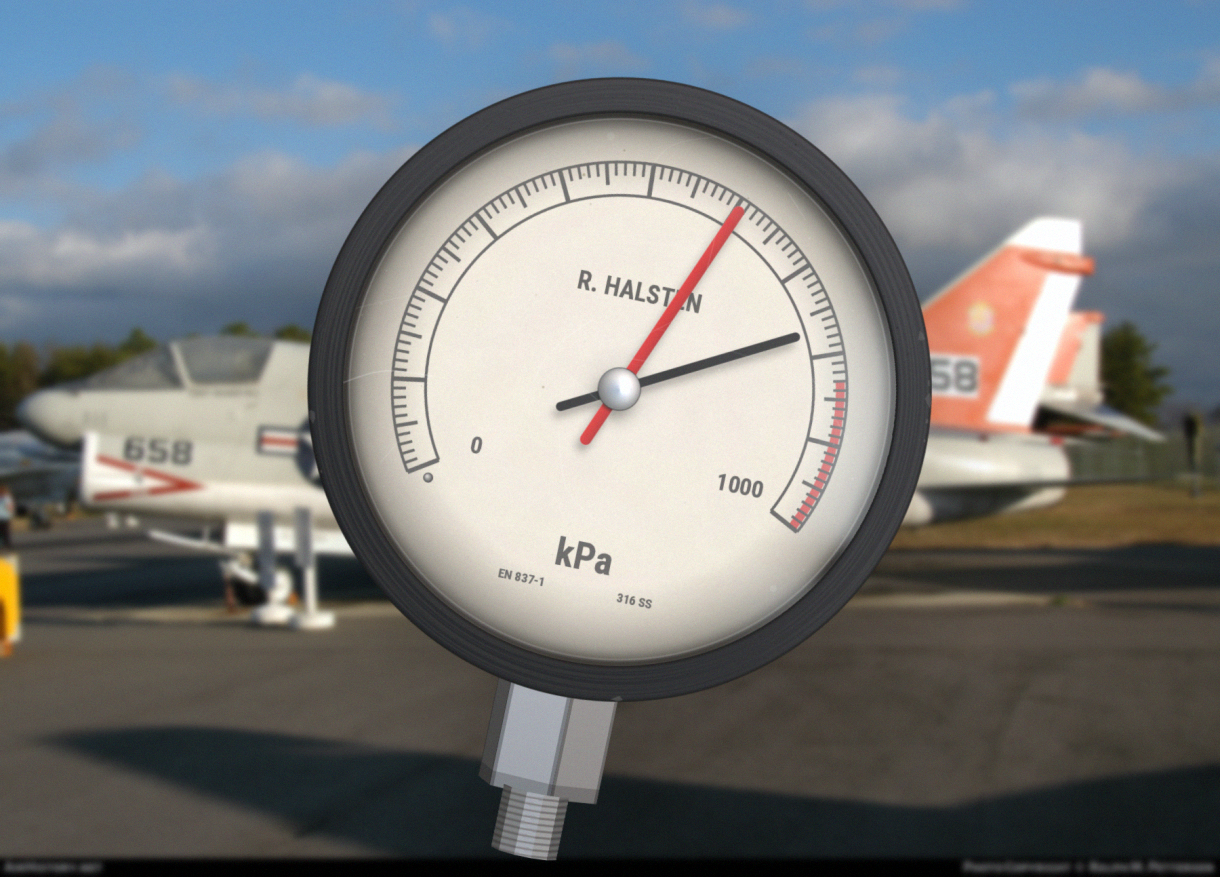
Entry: 605 kPa
